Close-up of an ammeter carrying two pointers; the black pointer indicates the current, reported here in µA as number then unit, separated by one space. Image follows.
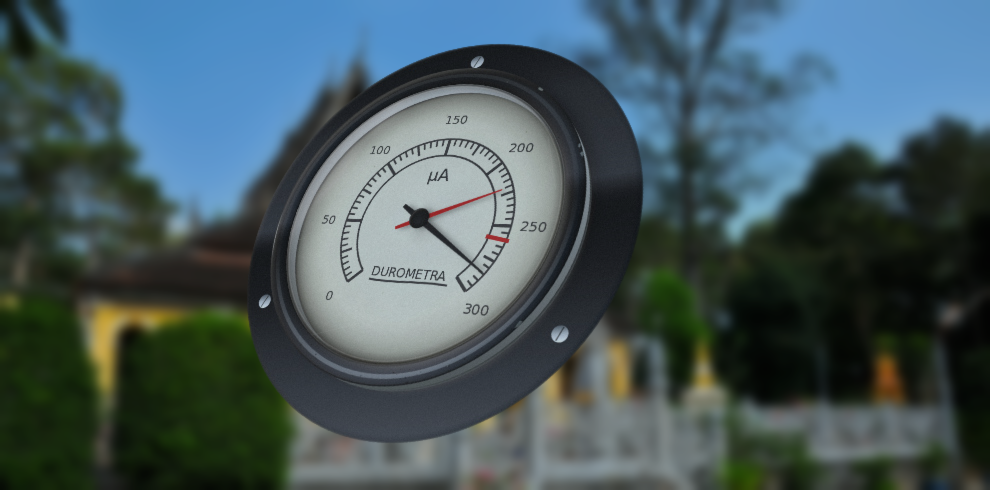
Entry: 285 µA
